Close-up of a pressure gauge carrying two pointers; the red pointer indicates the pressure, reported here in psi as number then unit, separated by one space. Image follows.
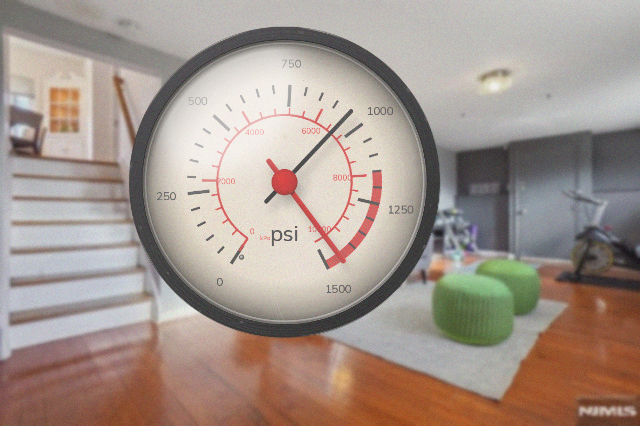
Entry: 1450 psi
